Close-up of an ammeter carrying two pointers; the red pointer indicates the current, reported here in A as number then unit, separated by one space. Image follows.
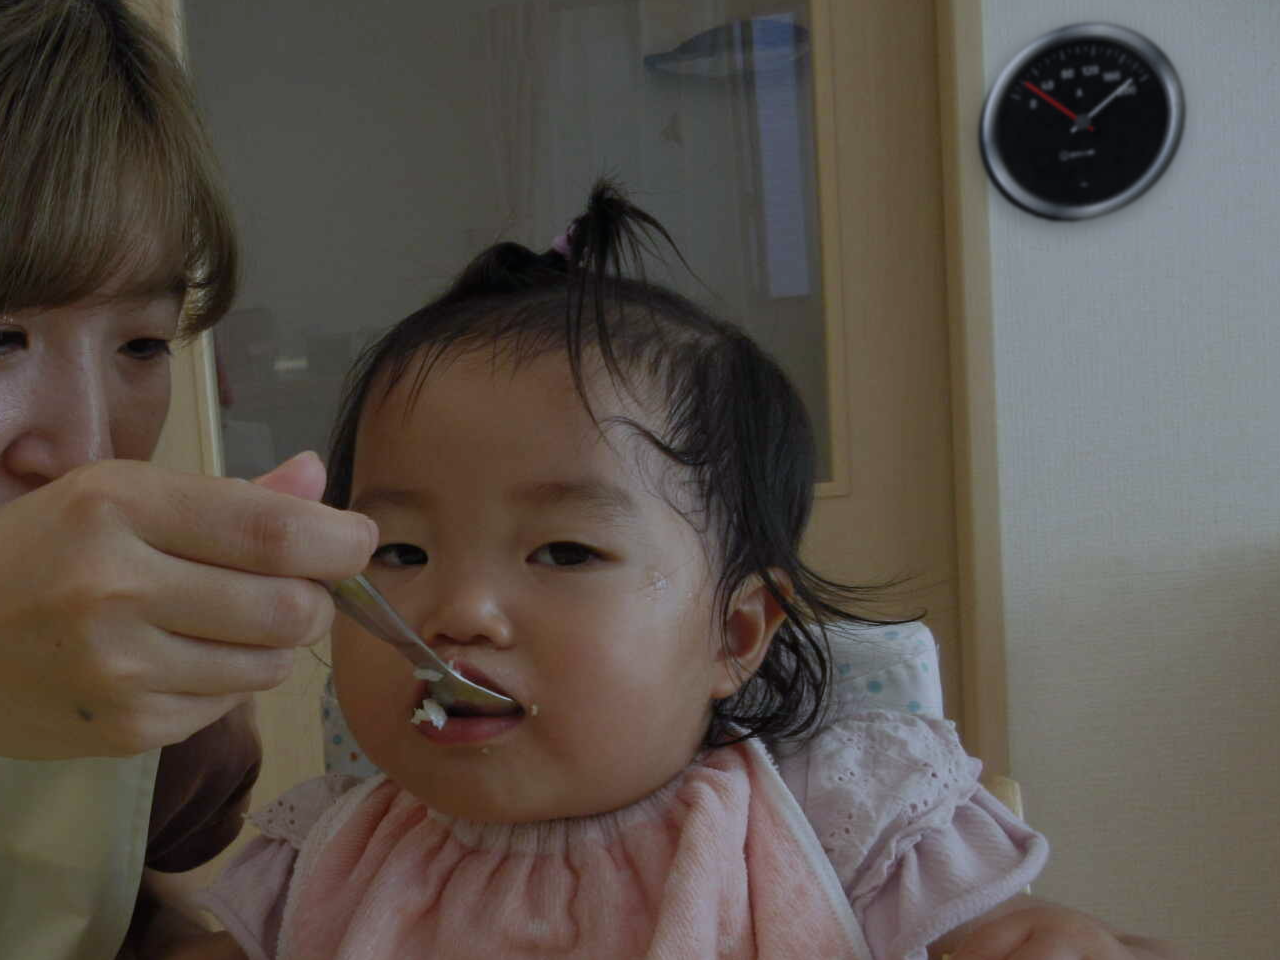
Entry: 20 A
